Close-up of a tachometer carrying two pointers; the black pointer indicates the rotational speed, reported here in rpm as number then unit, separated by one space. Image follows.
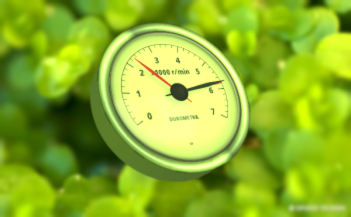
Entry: 5800 rpm
